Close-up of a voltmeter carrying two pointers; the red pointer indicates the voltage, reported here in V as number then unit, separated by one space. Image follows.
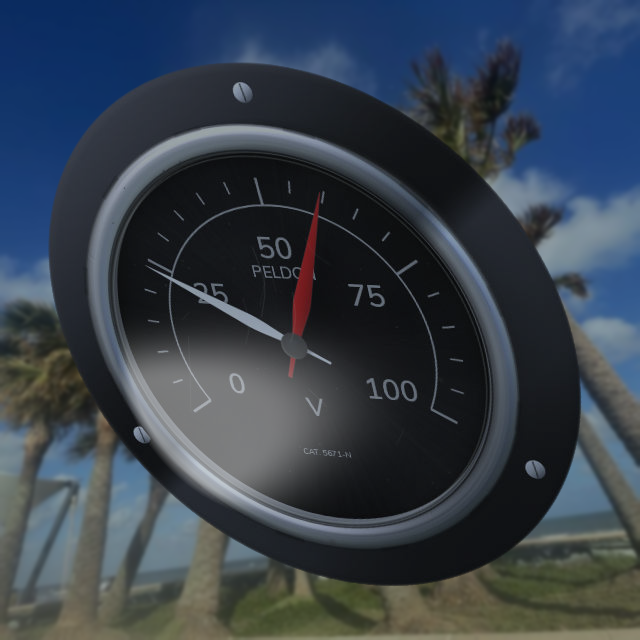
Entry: 60 V
